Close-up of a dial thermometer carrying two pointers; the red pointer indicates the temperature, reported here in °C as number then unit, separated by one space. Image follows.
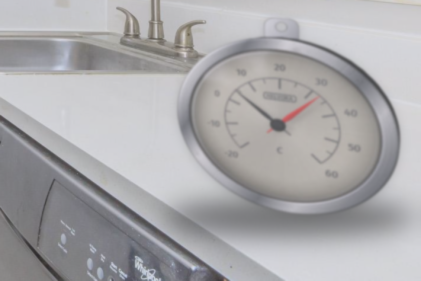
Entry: 32.5 °C
